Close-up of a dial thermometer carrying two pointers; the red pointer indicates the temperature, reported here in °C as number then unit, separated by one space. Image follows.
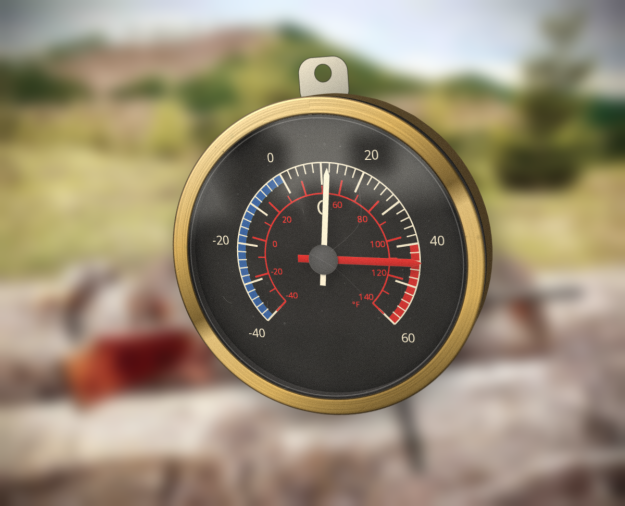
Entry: 44 °C
